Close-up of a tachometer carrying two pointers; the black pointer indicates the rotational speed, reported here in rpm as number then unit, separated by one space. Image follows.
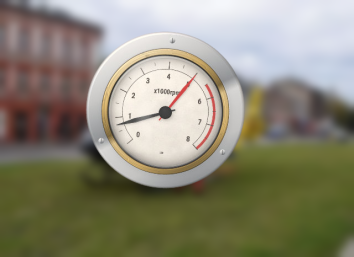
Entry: 750 rpm
